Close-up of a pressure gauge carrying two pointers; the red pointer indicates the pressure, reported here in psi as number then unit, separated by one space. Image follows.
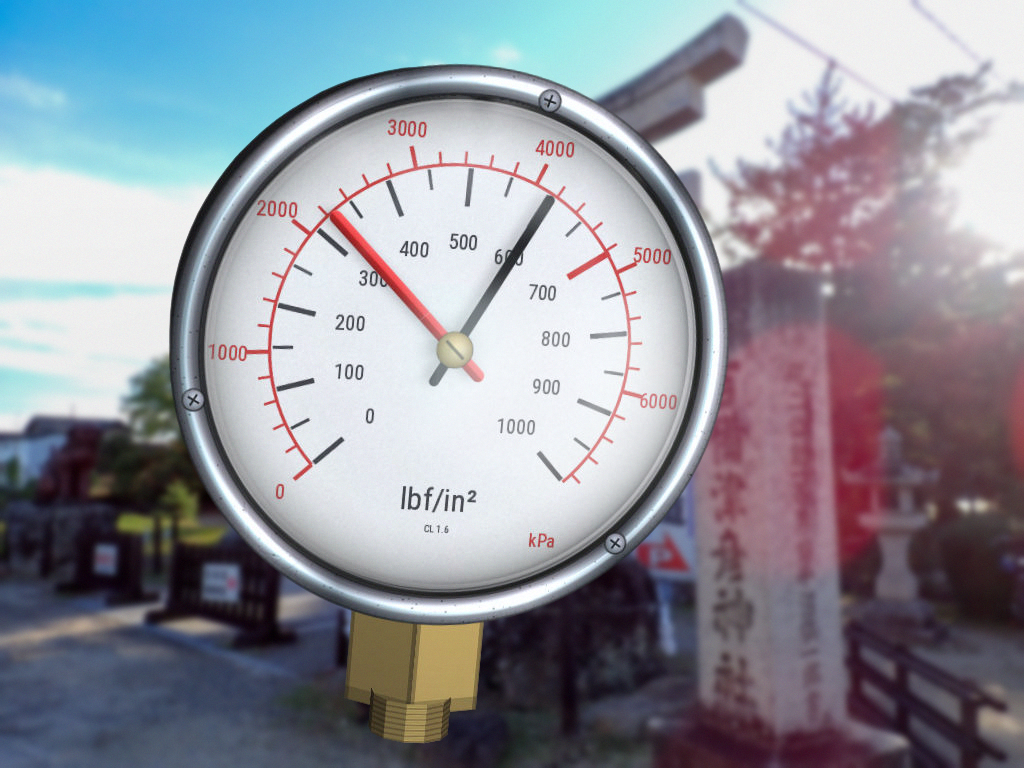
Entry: 325 psi
